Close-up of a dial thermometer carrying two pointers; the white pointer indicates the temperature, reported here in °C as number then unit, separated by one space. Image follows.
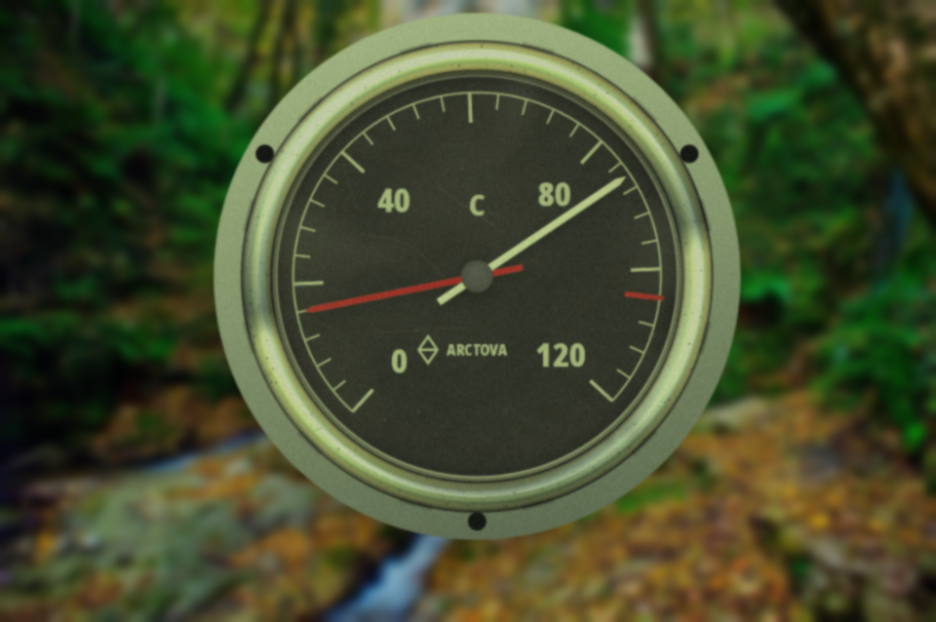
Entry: 86 °C
